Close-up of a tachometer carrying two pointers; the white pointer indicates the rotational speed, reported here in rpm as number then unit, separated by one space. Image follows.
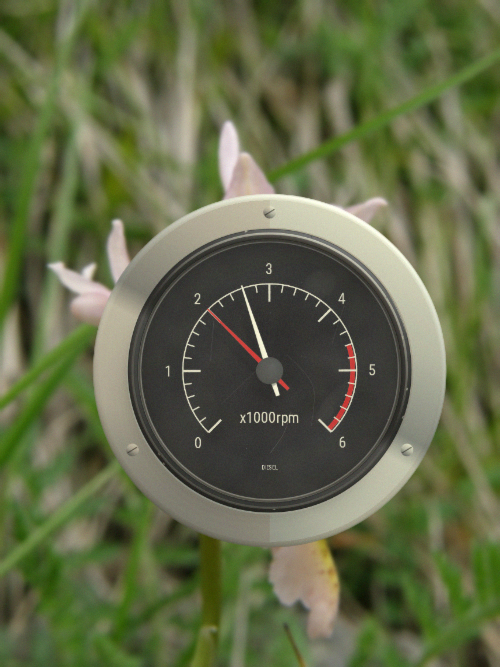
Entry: 2600 rpm
